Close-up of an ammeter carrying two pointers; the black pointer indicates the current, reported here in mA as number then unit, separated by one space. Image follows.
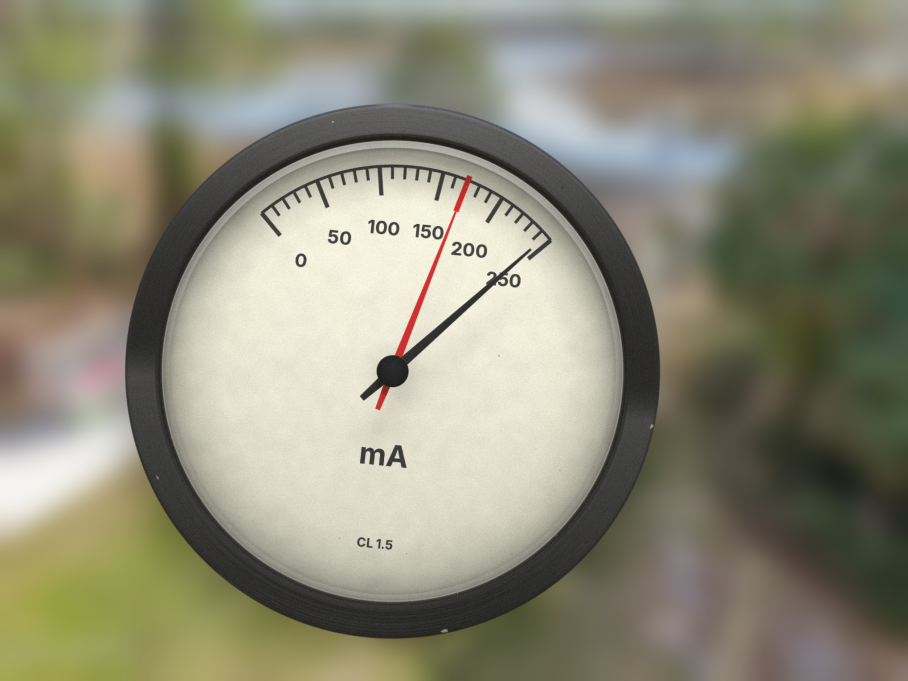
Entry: 245 mA
